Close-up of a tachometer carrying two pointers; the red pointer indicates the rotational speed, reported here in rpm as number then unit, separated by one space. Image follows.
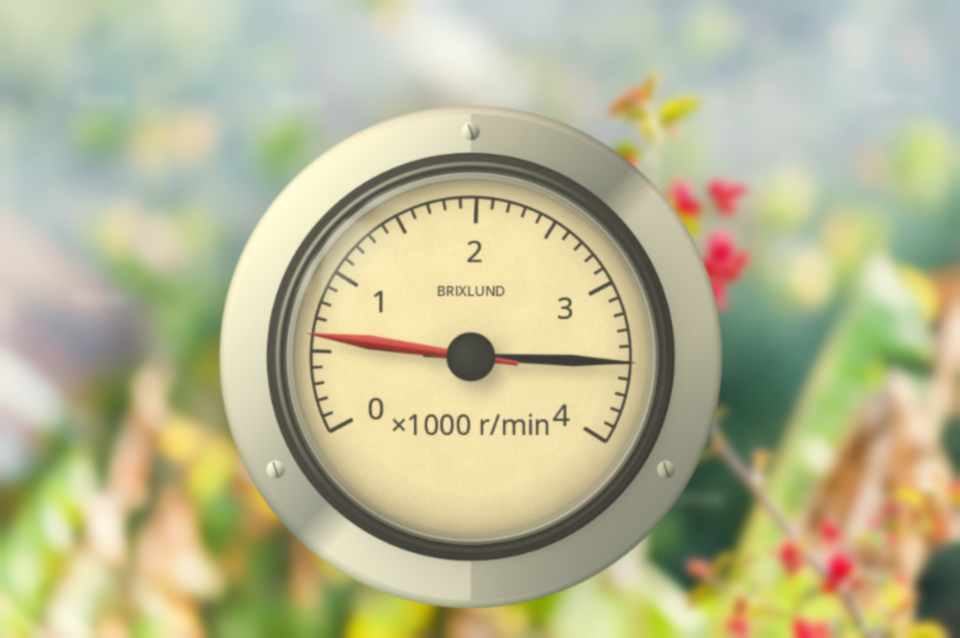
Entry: 600 rpm
